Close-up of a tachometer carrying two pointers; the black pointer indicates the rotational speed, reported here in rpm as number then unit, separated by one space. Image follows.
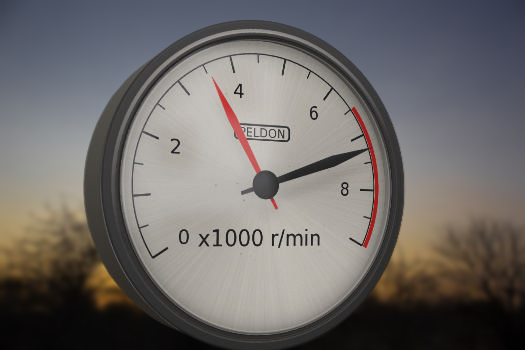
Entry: 7250 rpm
